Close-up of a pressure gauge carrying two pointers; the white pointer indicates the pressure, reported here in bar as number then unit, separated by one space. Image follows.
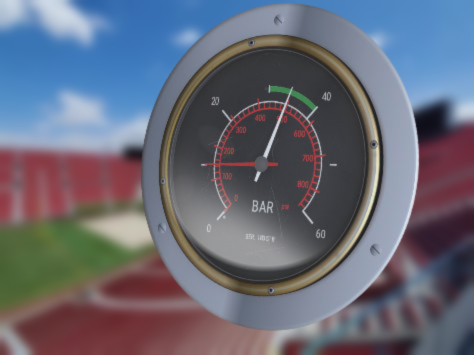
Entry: 35 bar
